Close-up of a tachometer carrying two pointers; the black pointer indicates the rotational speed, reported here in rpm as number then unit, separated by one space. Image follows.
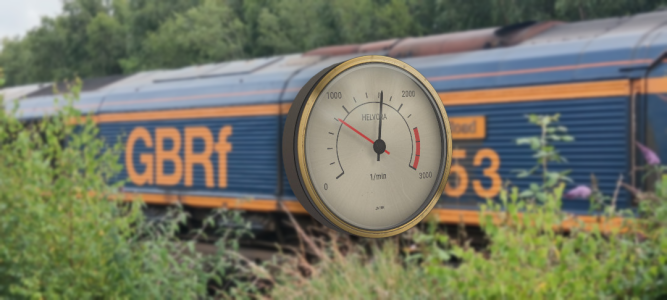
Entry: 1600 rpm
